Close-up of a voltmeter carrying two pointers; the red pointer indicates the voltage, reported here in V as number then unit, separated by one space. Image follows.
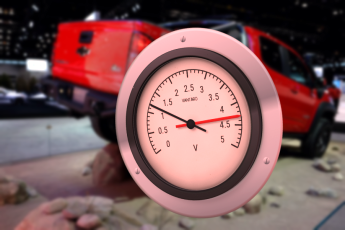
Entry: 4.3 V
